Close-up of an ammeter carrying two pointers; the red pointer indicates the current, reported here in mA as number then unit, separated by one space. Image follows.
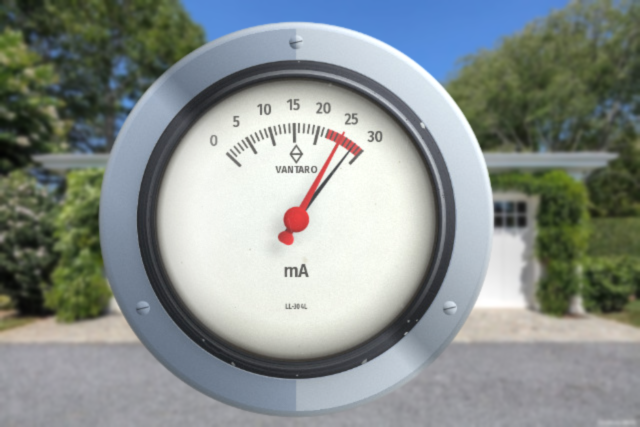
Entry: 25 mA
